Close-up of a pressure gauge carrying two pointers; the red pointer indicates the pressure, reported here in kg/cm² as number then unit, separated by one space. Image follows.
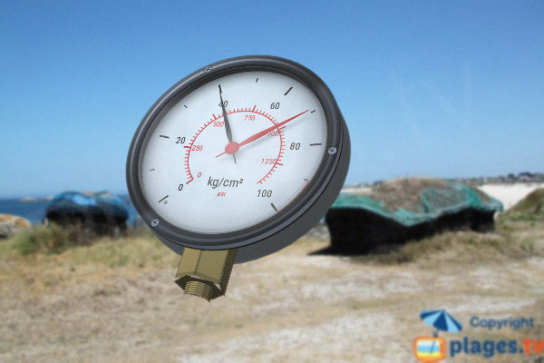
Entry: 70 kg/cm²
